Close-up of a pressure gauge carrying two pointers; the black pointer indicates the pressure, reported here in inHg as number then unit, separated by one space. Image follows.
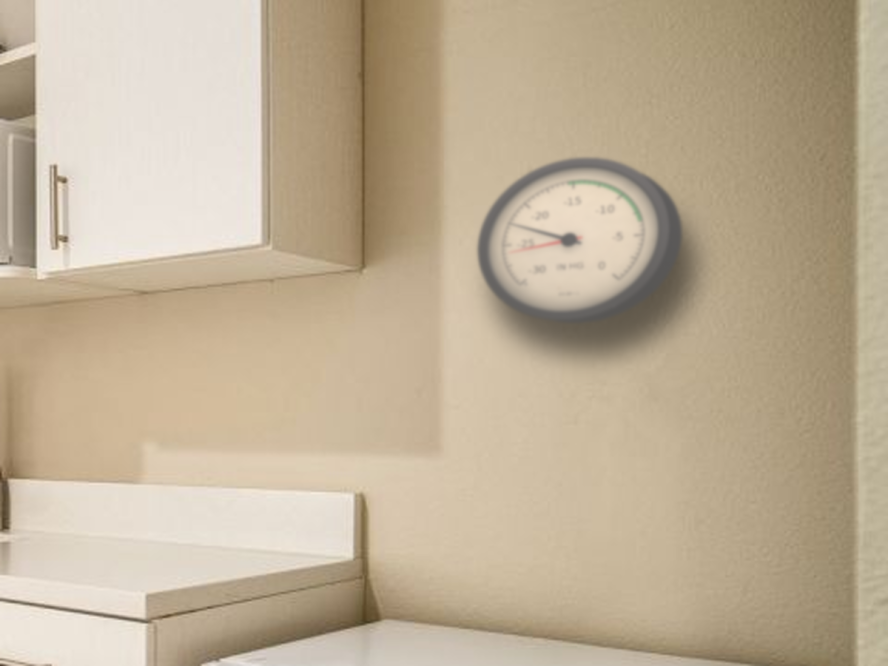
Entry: -22.5 inHg
